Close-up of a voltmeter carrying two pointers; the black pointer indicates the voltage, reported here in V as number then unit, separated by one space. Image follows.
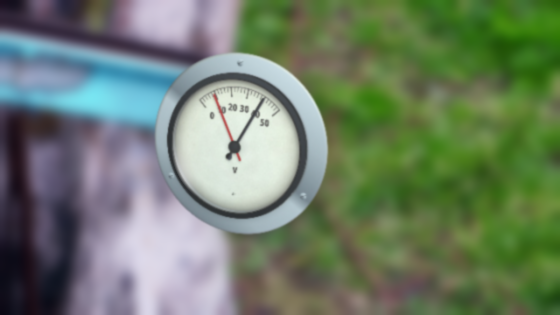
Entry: 40 V
